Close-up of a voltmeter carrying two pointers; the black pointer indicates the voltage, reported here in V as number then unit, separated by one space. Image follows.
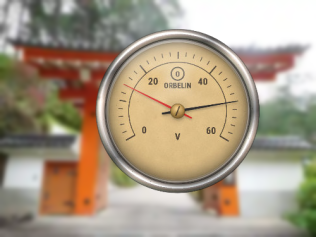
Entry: 50 V
